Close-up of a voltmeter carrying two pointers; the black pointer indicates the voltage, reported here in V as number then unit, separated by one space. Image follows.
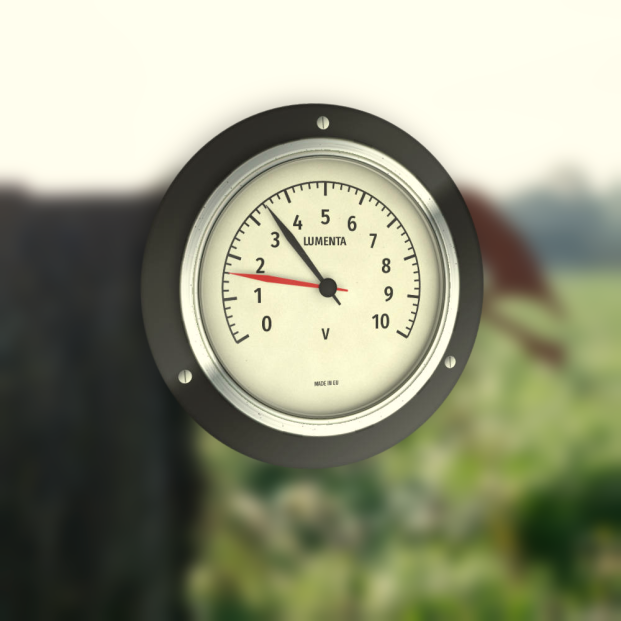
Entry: 3.4 V
